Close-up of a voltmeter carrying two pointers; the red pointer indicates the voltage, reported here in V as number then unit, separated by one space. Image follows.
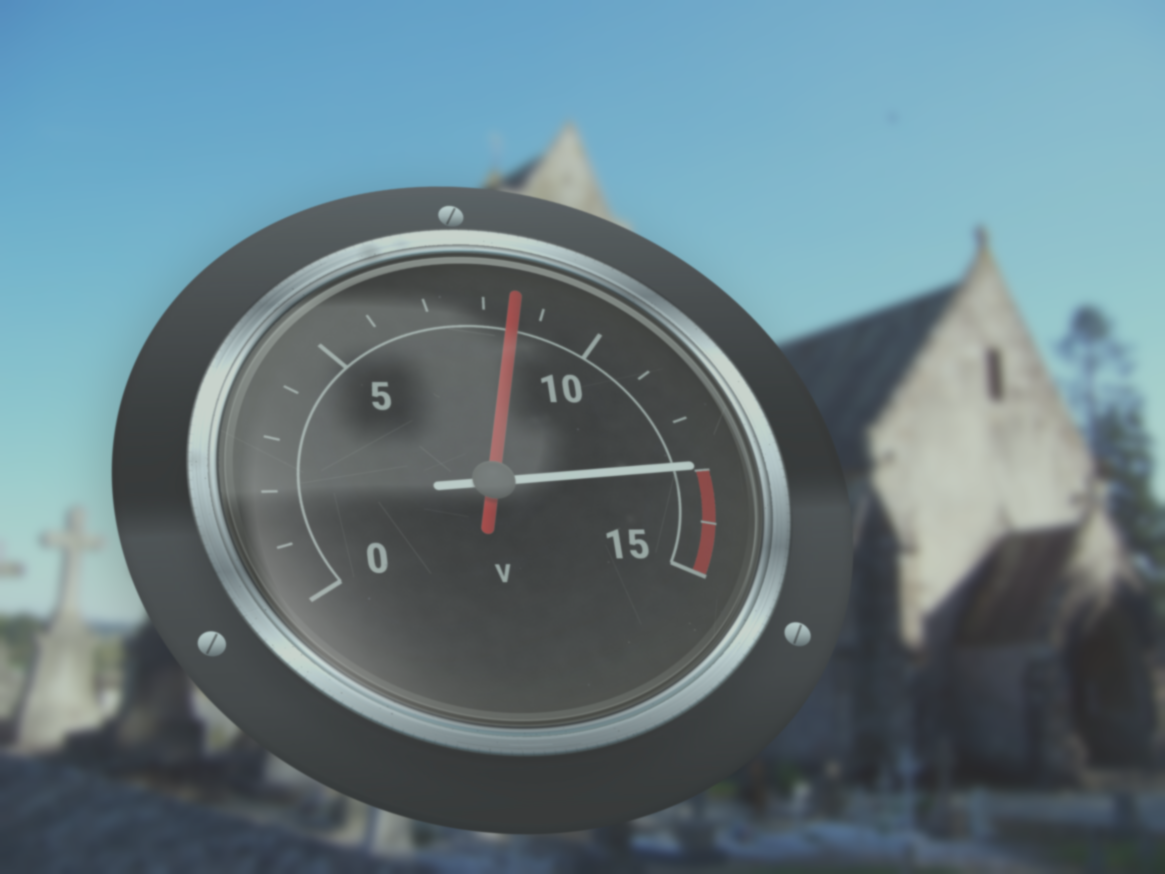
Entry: 8.5 V
